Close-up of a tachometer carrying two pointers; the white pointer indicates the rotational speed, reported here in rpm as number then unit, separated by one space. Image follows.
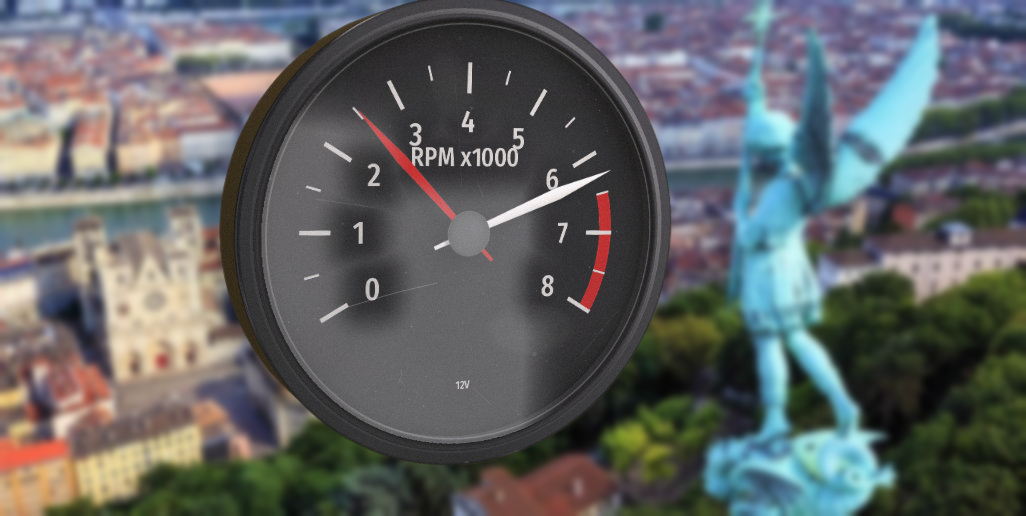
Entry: 6250 rpm
